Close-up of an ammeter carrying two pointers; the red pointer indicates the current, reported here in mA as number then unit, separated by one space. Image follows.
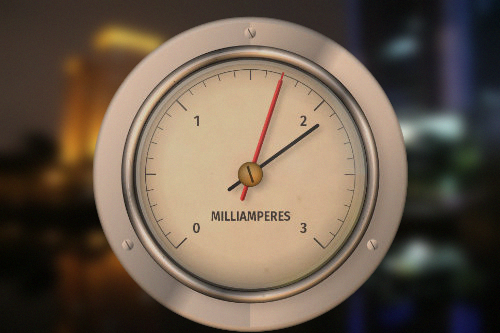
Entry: 1.7 mA
